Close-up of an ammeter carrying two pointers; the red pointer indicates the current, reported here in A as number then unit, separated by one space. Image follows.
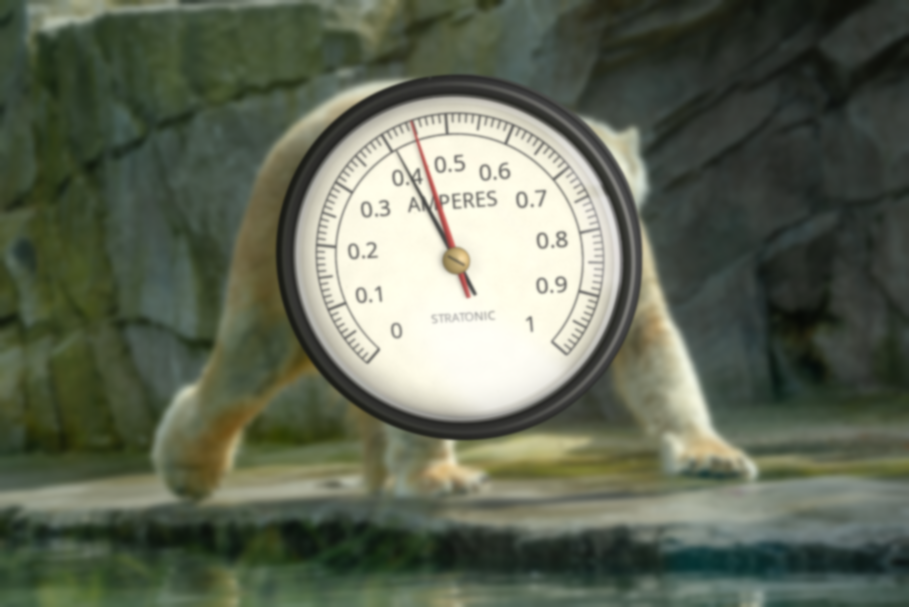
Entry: 0.45 A
